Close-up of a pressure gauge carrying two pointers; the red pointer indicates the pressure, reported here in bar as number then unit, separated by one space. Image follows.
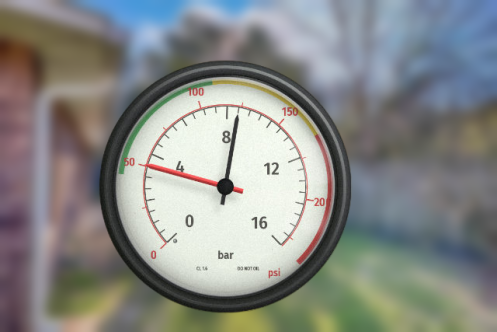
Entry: 3.5 bar
